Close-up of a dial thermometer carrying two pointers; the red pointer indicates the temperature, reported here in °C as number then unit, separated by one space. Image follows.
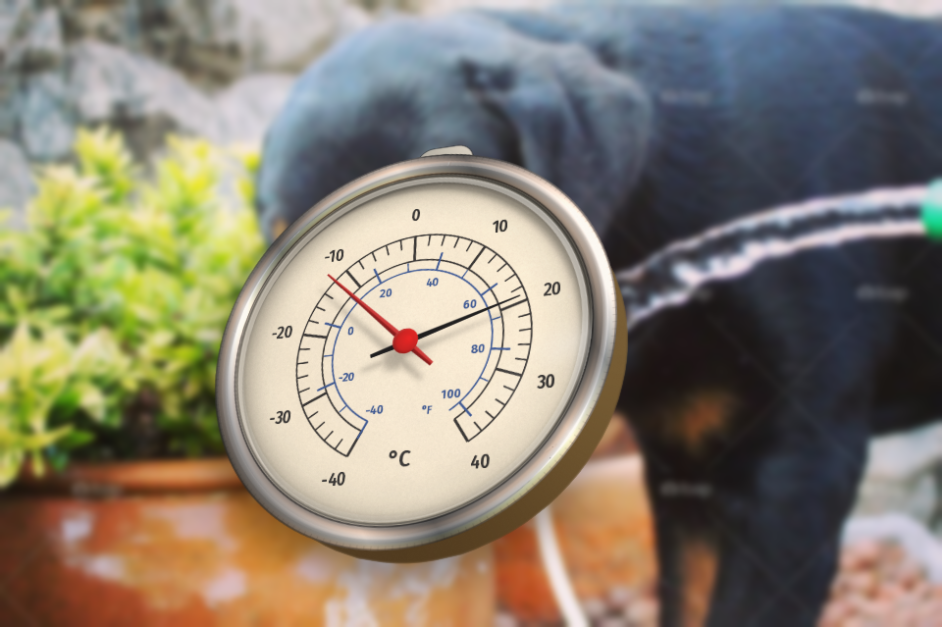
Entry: -12 °C
